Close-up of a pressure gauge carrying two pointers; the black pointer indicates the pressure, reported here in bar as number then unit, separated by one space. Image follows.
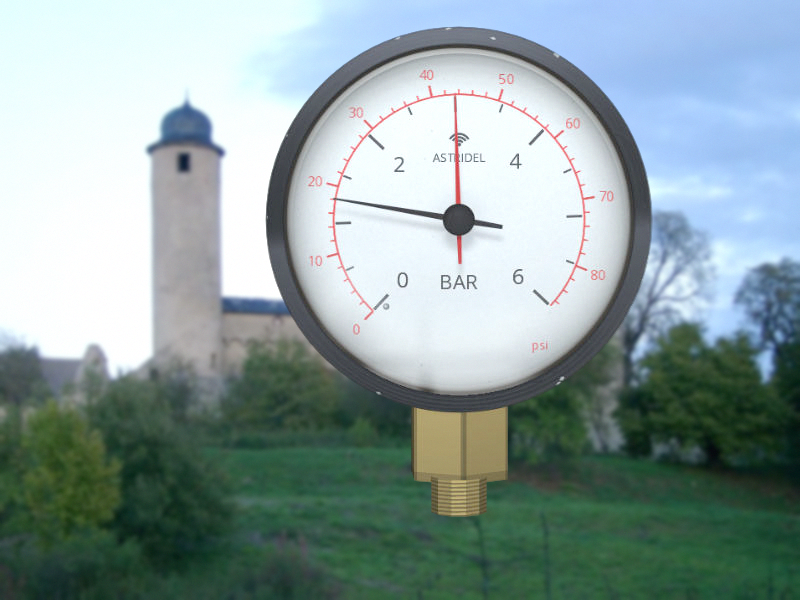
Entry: 1.25 bar
